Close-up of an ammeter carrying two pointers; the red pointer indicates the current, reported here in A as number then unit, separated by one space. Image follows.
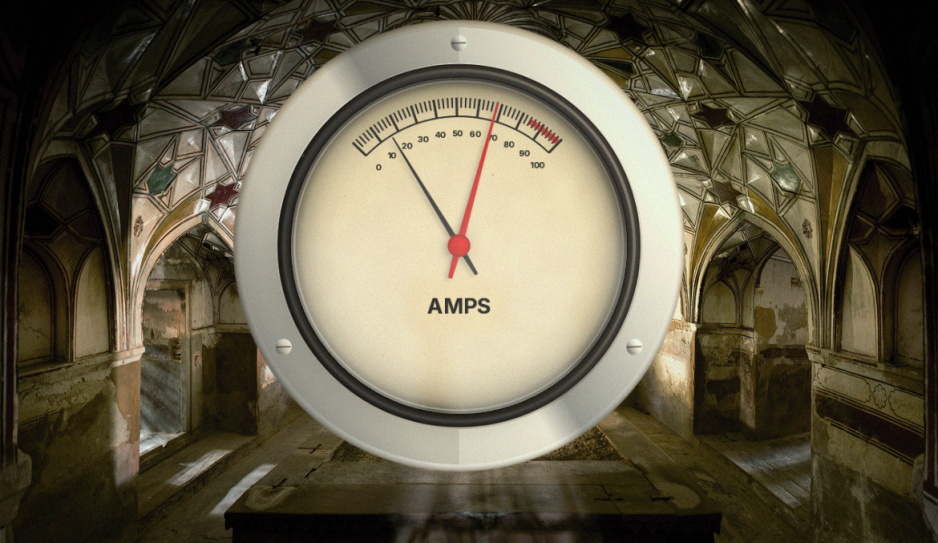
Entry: 68 A
